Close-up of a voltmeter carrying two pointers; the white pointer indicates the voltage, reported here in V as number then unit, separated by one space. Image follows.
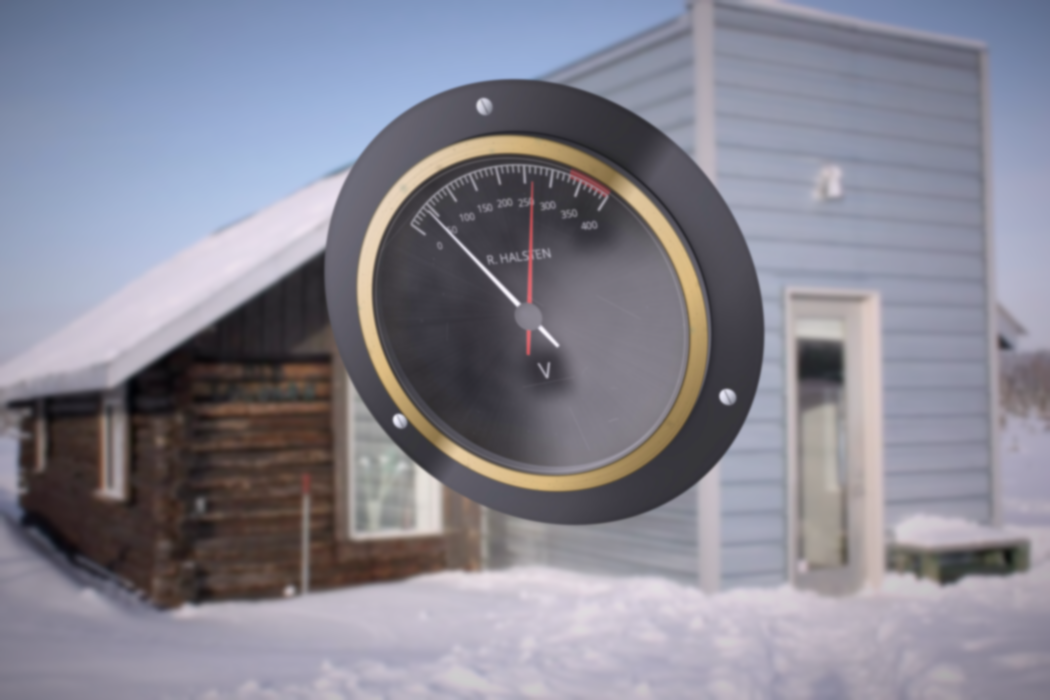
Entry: 50 V
